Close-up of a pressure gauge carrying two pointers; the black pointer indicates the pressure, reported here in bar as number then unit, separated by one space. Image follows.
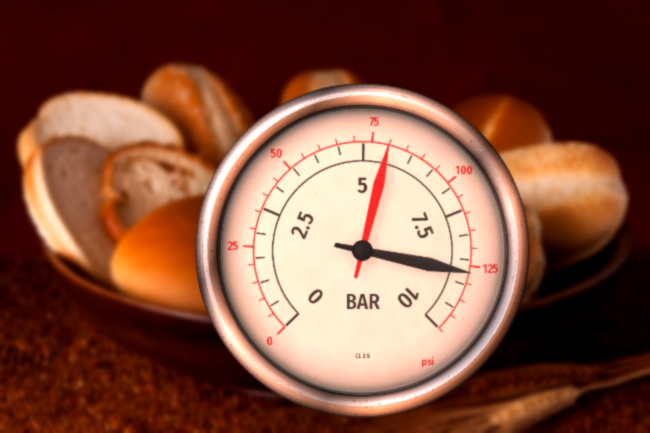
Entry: 8.75 bar
